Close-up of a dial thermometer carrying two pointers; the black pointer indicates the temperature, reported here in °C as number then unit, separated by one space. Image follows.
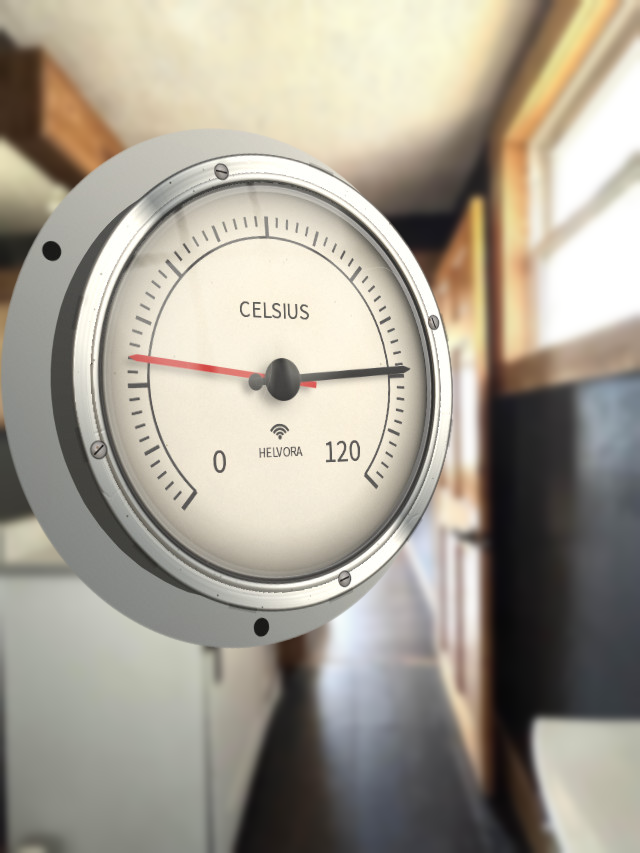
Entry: 99 °C
